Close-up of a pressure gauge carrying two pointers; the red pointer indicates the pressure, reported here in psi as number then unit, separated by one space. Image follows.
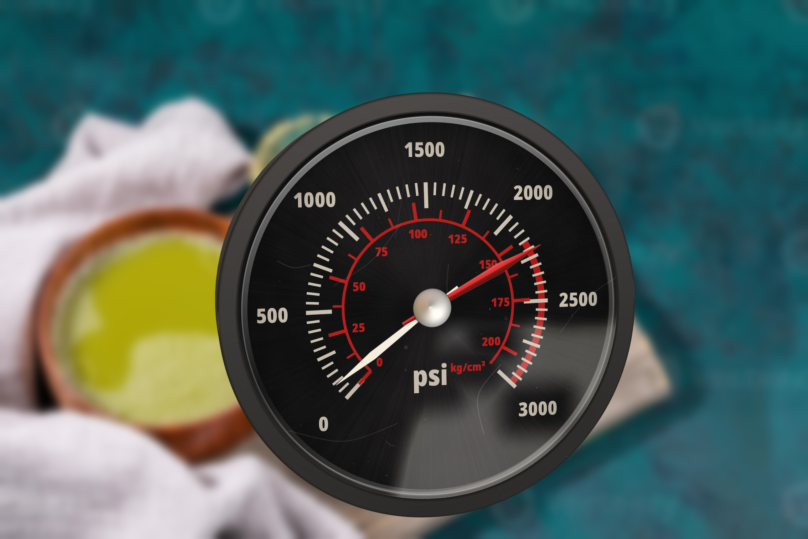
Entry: 2200 psi
